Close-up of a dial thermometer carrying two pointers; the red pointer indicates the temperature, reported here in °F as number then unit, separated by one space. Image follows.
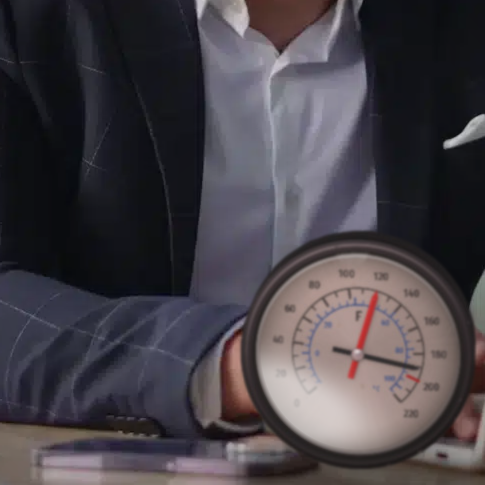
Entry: 120 °F
